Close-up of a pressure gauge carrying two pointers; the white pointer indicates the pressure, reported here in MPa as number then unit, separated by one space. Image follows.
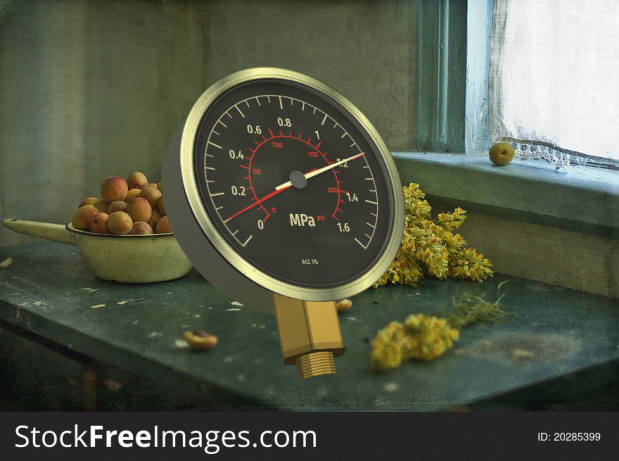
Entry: 1.2 MPa
